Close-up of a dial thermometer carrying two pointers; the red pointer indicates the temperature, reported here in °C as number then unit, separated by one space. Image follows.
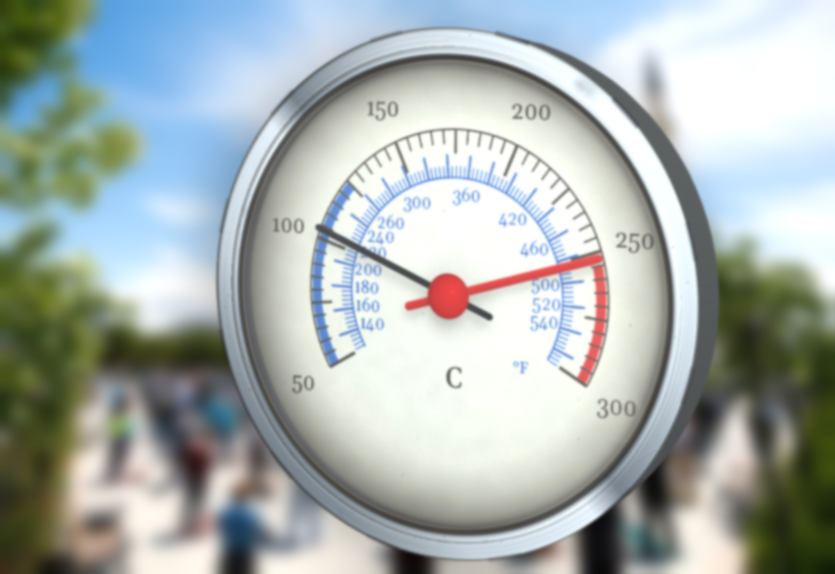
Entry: 252.5 °C
